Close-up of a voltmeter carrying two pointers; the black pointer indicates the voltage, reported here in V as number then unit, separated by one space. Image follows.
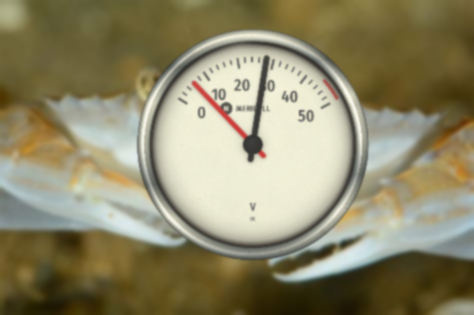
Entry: 28 V
